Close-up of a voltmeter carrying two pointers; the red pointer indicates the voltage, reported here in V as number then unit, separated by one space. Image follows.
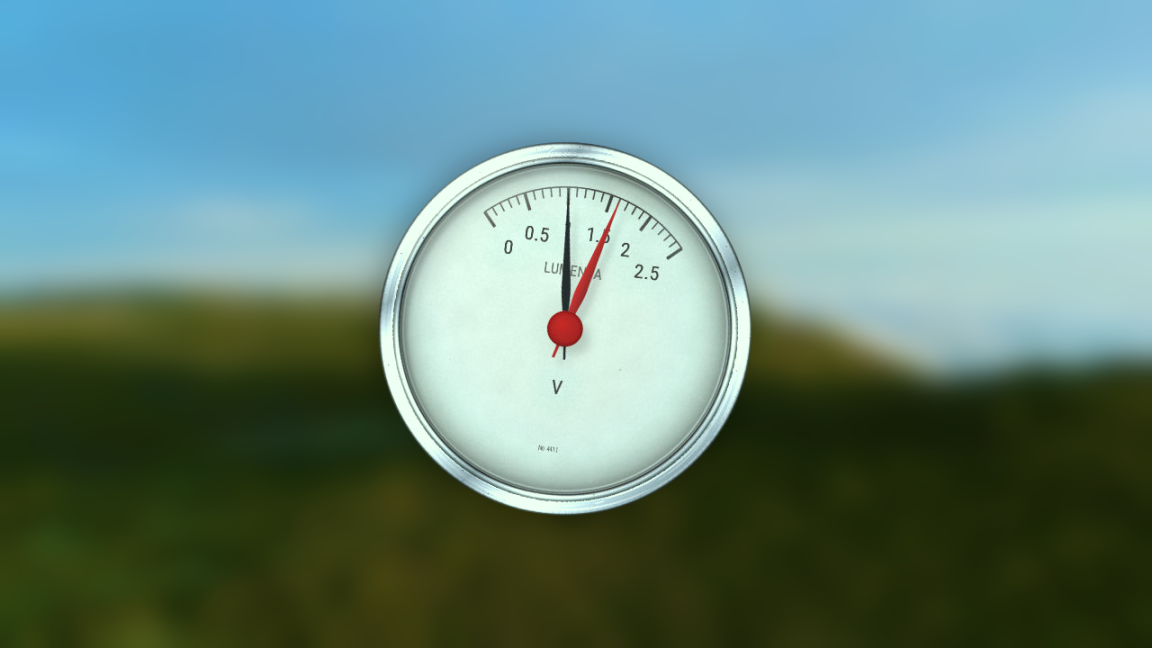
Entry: 1.6 V
